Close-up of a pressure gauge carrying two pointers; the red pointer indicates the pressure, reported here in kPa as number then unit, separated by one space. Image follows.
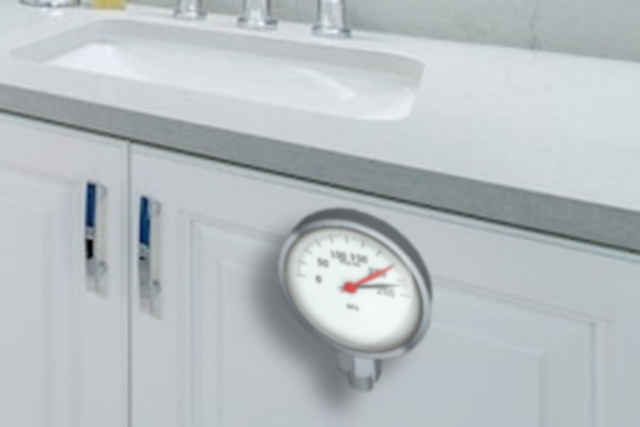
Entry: 200 kPa
